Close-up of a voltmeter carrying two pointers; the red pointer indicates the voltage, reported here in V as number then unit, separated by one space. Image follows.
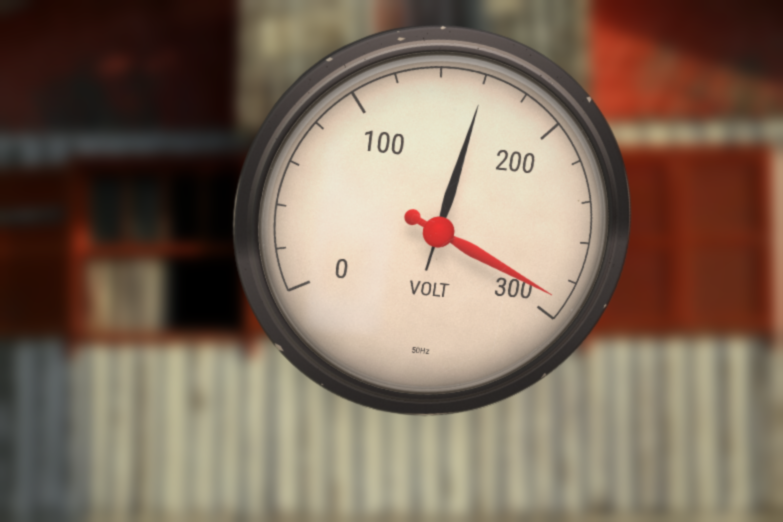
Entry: 290 V
